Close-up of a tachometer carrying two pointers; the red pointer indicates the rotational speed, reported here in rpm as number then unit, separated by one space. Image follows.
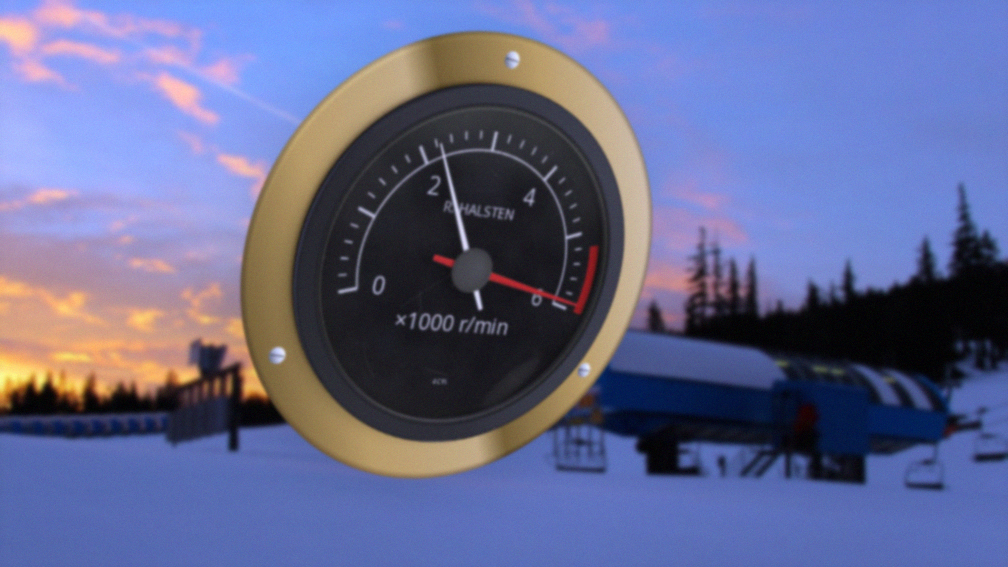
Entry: 5900 rpm
